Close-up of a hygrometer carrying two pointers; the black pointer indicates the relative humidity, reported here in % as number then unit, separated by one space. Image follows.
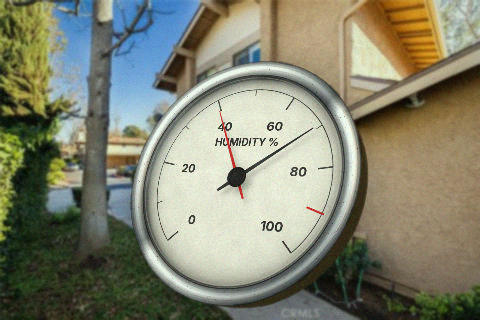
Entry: 70 %
